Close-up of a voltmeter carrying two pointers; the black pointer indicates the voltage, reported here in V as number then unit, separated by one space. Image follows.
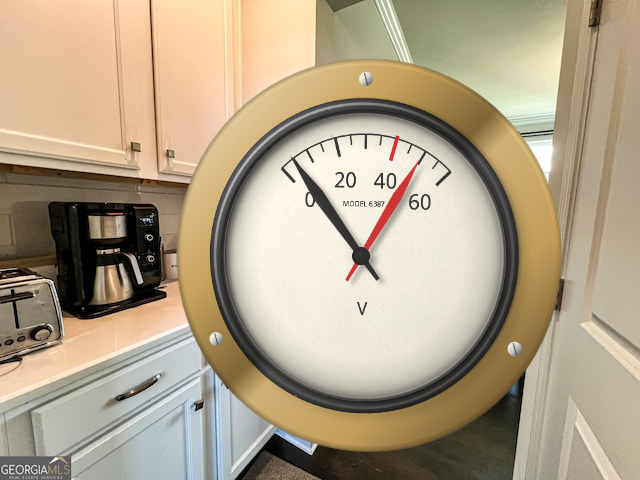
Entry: 5 V
